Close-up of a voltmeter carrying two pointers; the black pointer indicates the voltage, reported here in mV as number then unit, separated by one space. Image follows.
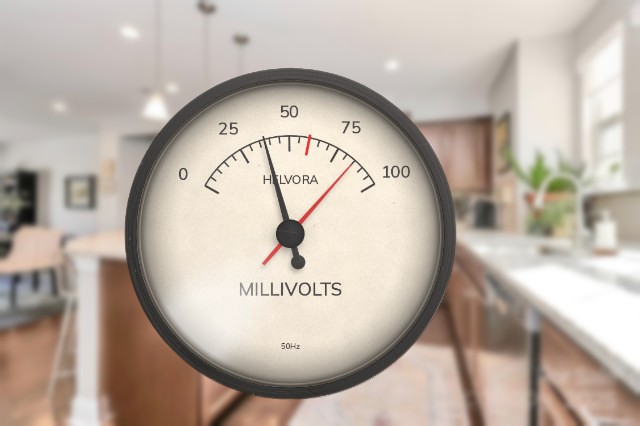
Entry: 37.5 mV
